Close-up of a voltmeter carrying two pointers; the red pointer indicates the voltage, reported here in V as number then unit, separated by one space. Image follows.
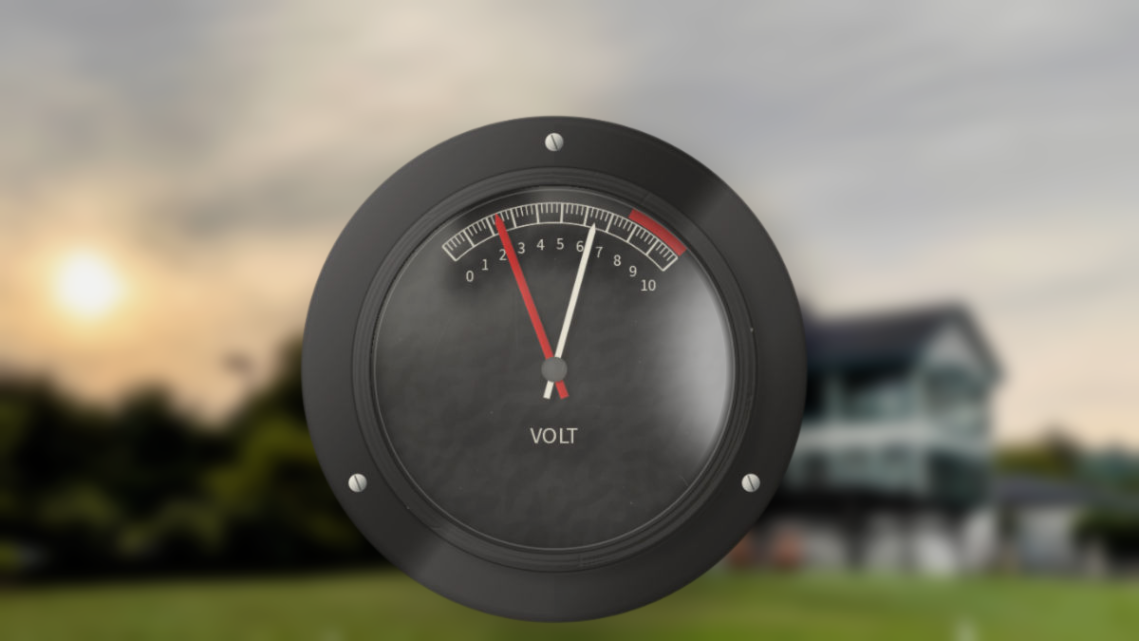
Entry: 2.4 V
